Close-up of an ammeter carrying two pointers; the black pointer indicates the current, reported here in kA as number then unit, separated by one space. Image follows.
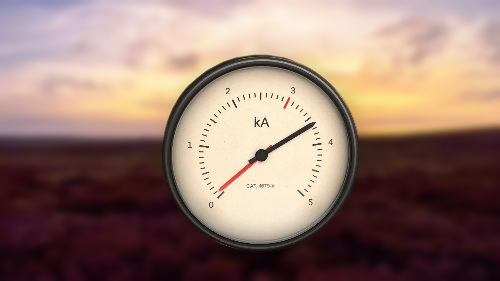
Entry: 3.6 kA
